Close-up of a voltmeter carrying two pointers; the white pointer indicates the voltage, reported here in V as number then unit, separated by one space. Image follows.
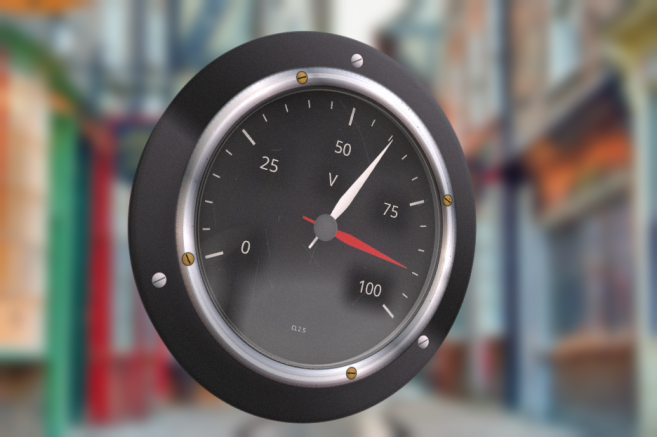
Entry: 60 V
